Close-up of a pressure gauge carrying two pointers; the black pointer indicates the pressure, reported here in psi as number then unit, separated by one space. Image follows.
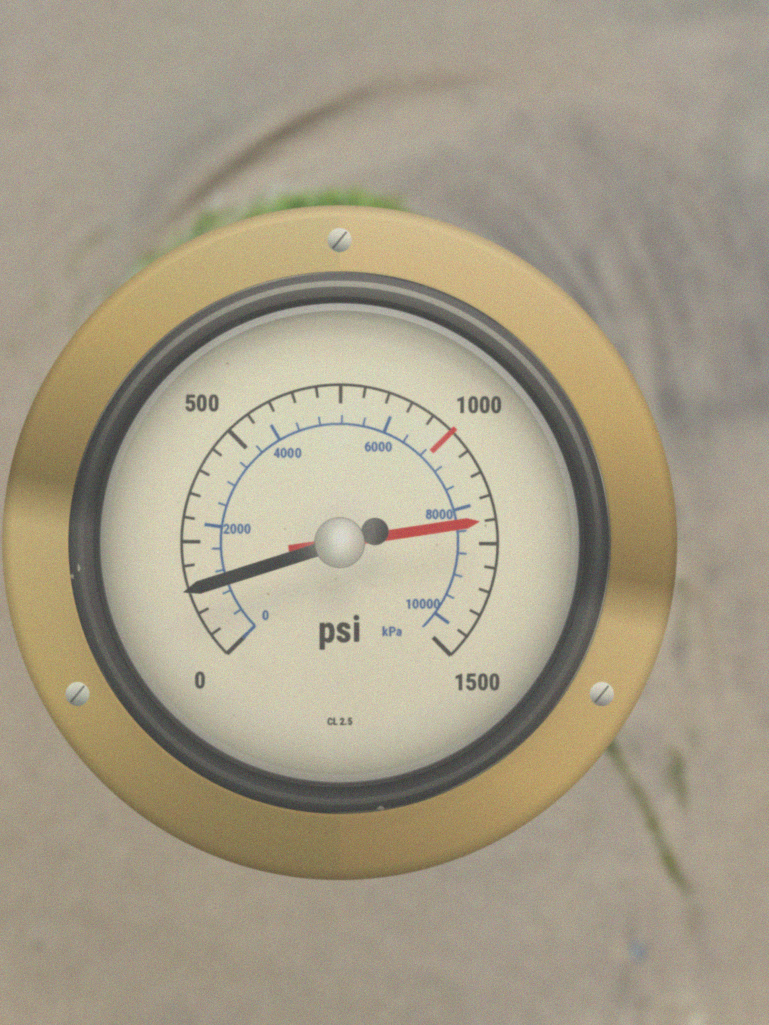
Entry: 150 psi
